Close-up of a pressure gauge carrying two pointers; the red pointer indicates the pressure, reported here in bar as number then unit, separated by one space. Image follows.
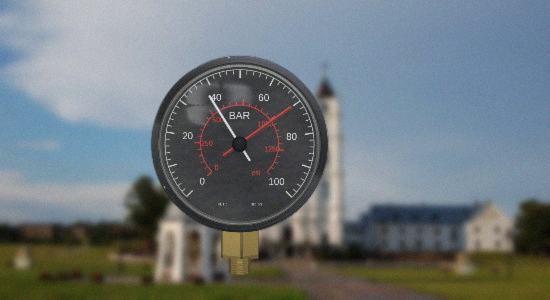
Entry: 70 bar
